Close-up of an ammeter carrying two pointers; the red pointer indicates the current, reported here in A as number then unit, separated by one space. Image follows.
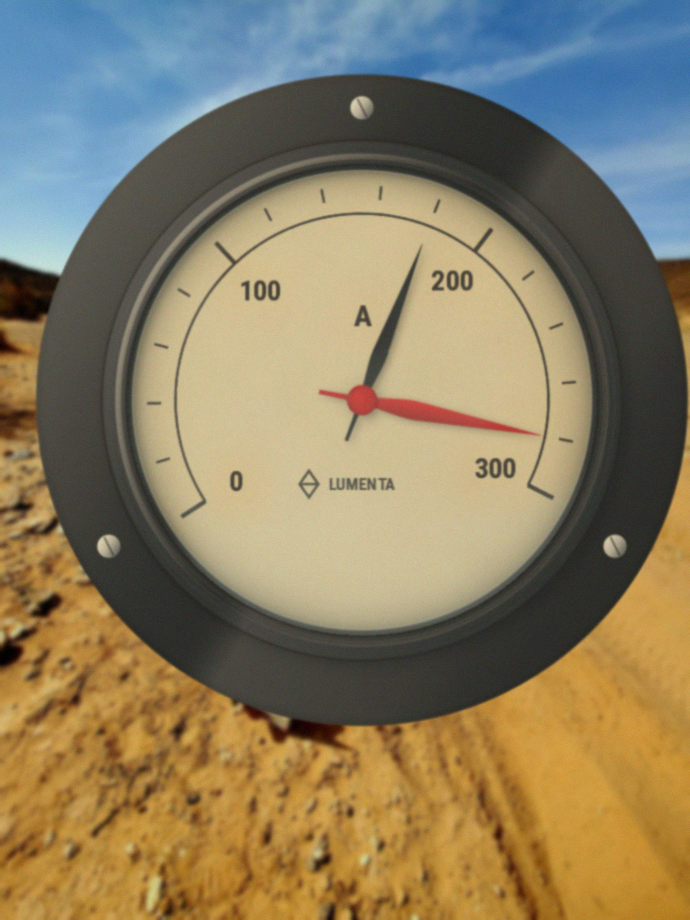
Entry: 280 A
